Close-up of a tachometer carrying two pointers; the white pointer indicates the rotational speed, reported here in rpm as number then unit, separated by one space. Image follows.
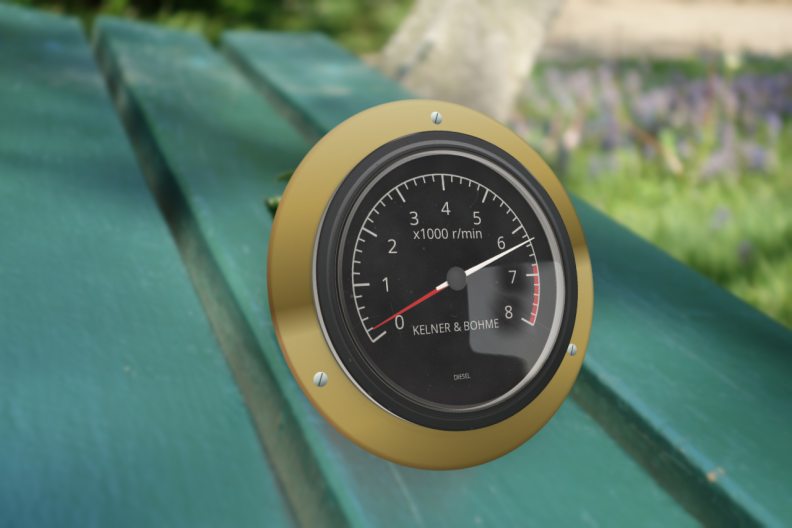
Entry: 6300 rpm
